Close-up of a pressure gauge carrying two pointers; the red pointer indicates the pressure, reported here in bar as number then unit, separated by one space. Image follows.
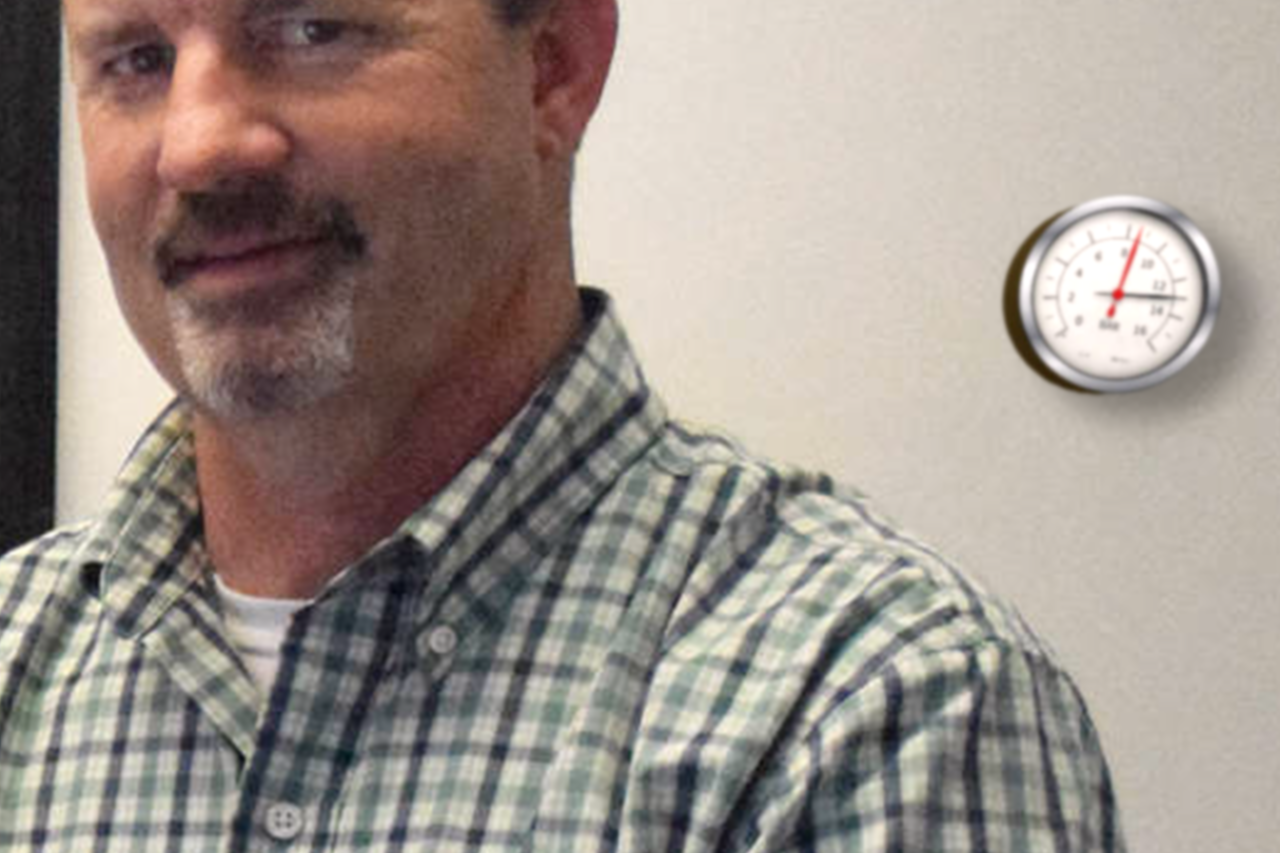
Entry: 8.5 bar
